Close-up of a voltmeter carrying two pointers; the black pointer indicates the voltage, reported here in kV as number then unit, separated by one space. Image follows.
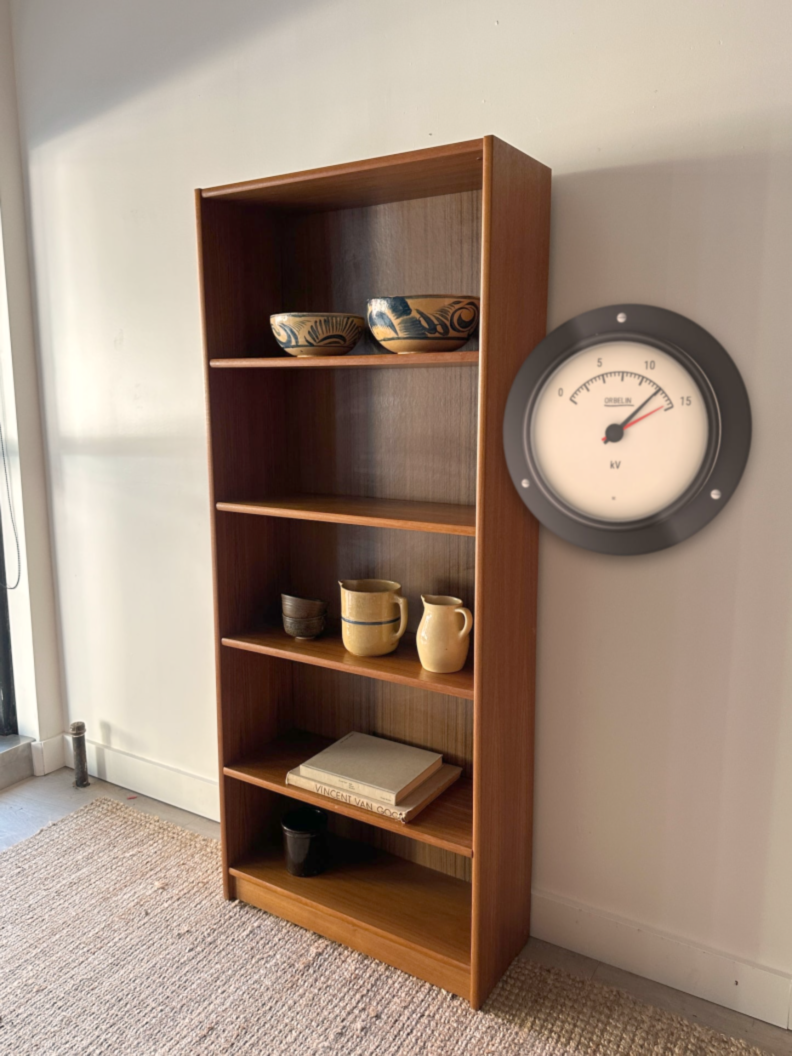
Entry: 12.5 kV
